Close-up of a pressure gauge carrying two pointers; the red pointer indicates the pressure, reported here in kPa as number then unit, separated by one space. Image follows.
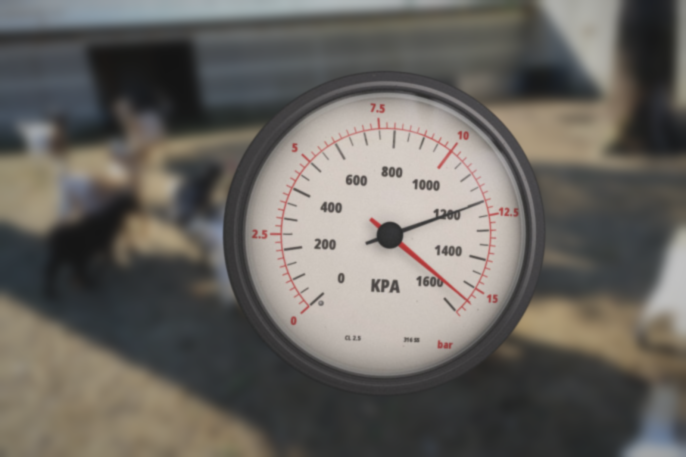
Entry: 1550 kPa
